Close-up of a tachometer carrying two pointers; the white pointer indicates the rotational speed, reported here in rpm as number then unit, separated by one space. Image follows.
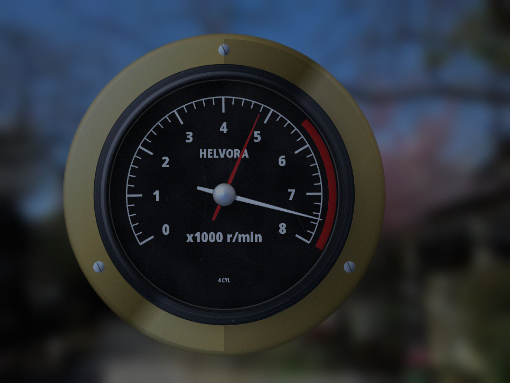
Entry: 7500 rpm
